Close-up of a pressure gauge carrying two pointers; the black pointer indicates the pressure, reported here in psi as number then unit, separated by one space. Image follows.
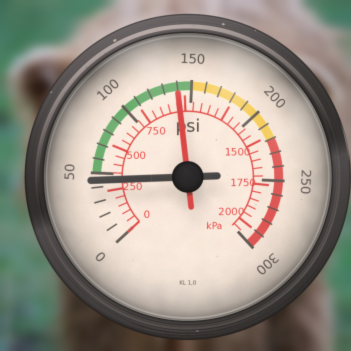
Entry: 45 psi
